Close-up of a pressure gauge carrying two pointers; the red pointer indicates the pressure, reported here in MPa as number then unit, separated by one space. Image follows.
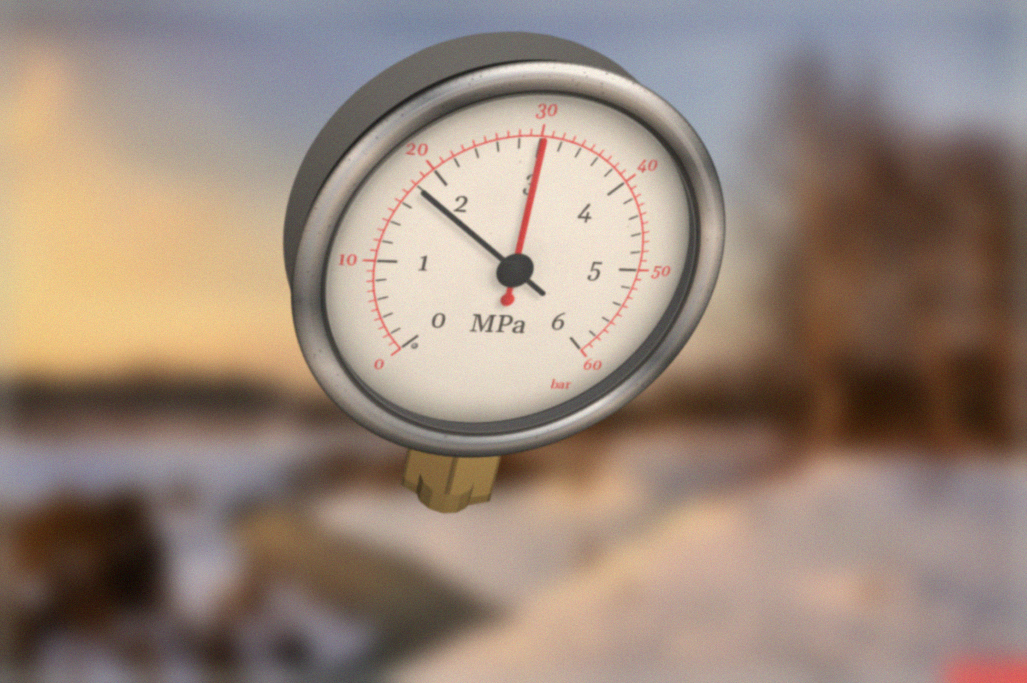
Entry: 3 MPa
